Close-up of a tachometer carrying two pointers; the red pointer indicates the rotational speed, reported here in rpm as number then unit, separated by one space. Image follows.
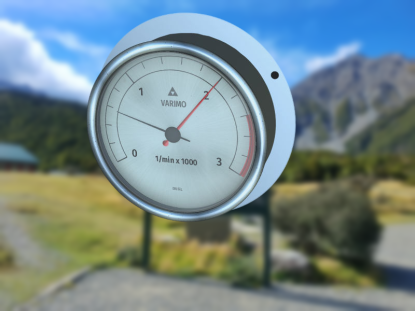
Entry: 2000 rpm
